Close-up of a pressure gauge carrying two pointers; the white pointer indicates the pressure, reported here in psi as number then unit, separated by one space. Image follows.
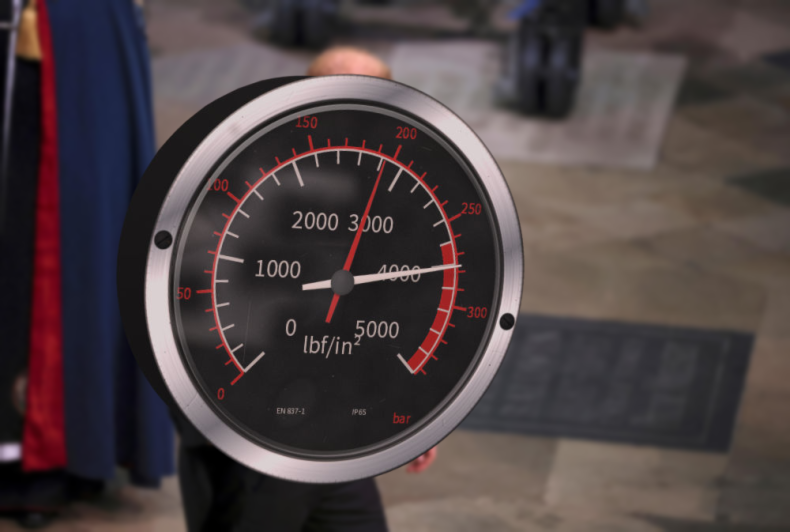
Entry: 4000 psi
